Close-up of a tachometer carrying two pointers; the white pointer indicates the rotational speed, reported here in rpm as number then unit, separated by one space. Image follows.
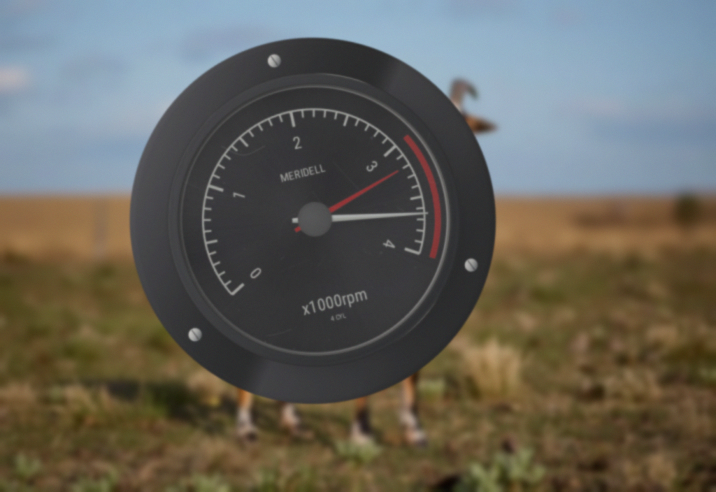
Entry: 3650 rpm
